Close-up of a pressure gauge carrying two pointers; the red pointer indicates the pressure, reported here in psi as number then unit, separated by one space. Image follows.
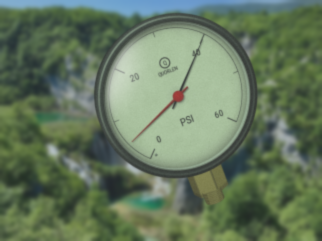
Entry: 5 psi
